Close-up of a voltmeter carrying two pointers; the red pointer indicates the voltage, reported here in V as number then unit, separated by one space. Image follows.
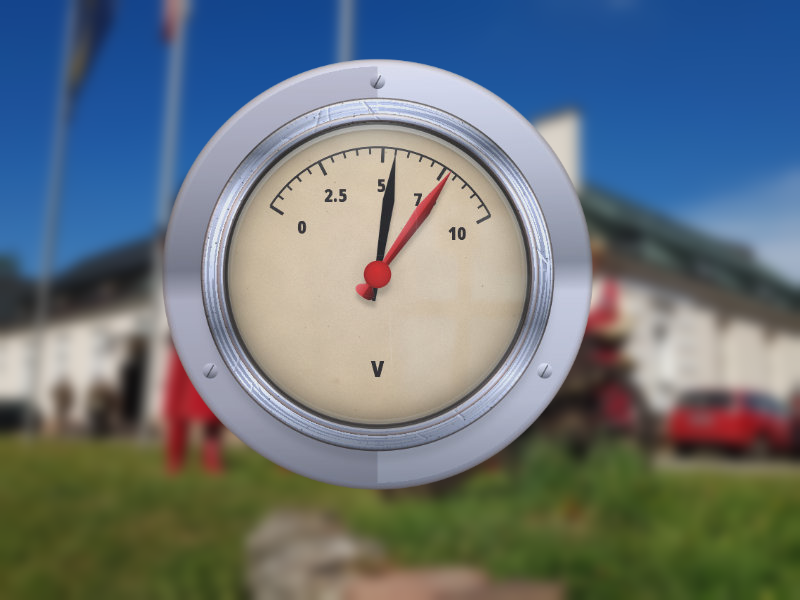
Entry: 7.75 V
